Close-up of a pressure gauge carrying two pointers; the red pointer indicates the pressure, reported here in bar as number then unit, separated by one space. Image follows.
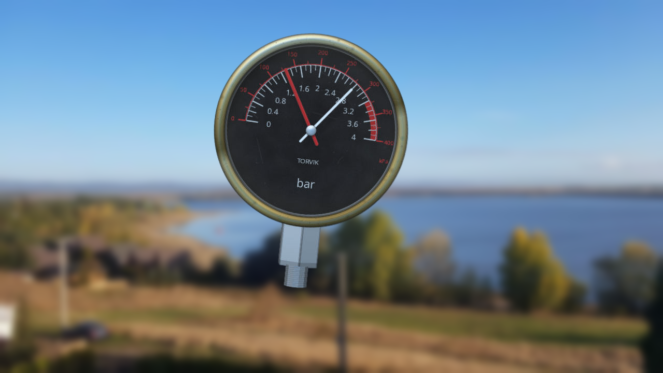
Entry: 1.3 bar
